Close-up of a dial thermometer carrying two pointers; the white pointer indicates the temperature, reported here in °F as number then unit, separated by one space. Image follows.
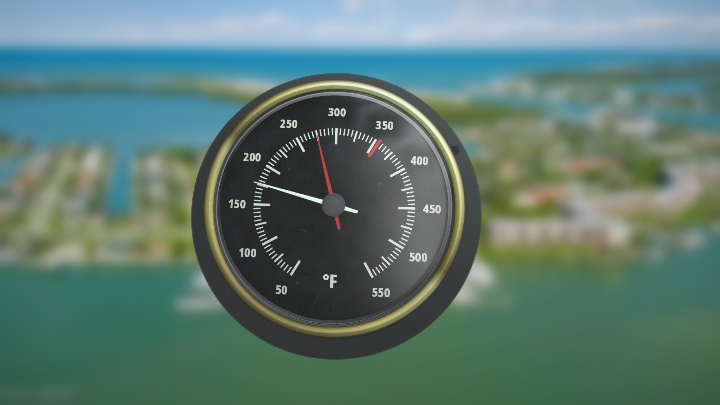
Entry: 175 °F
